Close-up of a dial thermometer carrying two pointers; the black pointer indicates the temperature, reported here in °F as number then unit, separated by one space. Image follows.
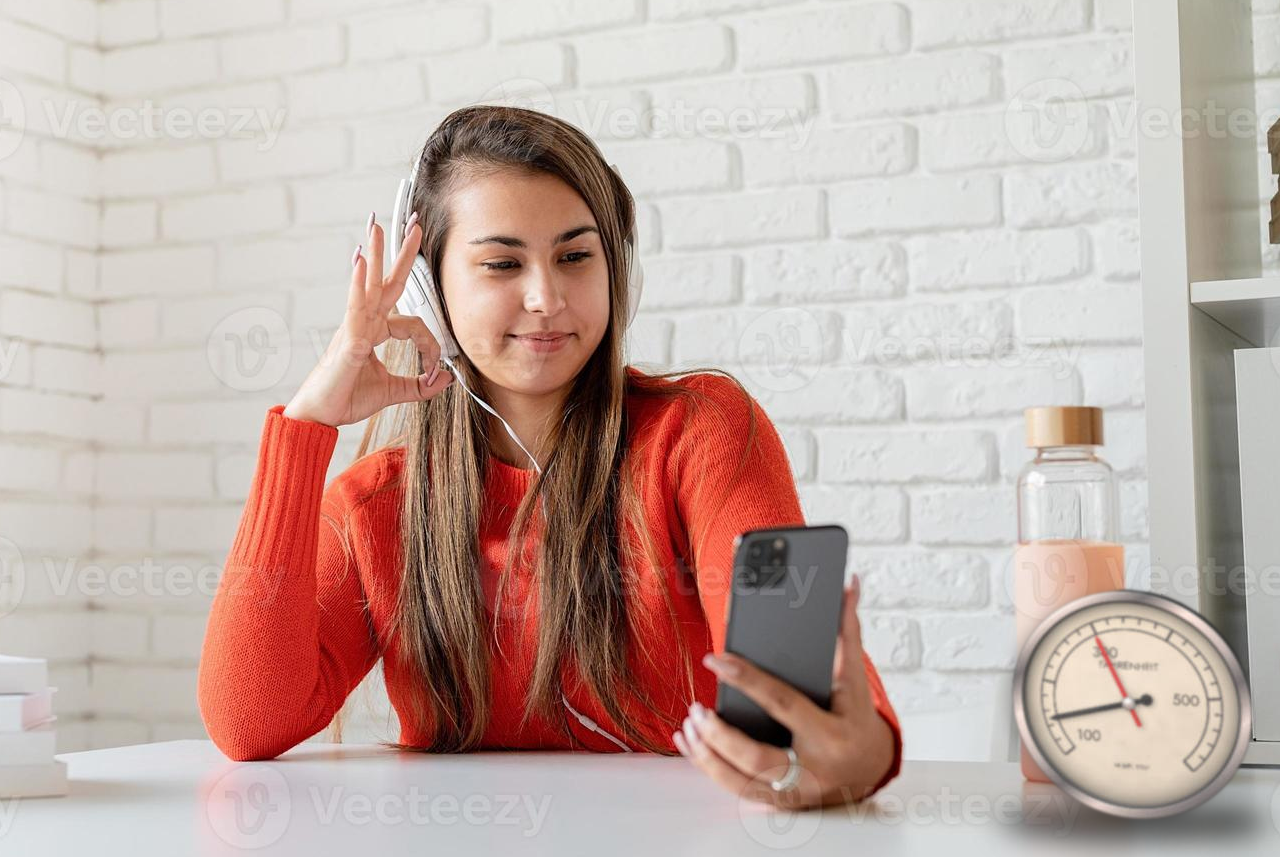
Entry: 150 °F
